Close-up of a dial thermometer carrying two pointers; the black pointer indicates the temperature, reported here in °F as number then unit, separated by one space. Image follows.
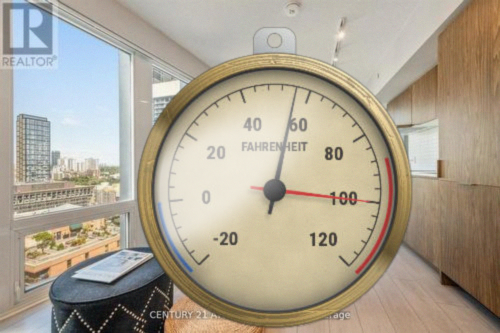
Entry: 56 °F
